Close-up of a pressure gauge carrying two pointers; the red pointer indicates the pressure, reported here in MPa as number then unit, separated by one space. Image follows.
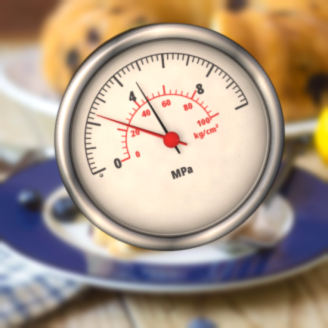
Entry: 2.4 MPa
